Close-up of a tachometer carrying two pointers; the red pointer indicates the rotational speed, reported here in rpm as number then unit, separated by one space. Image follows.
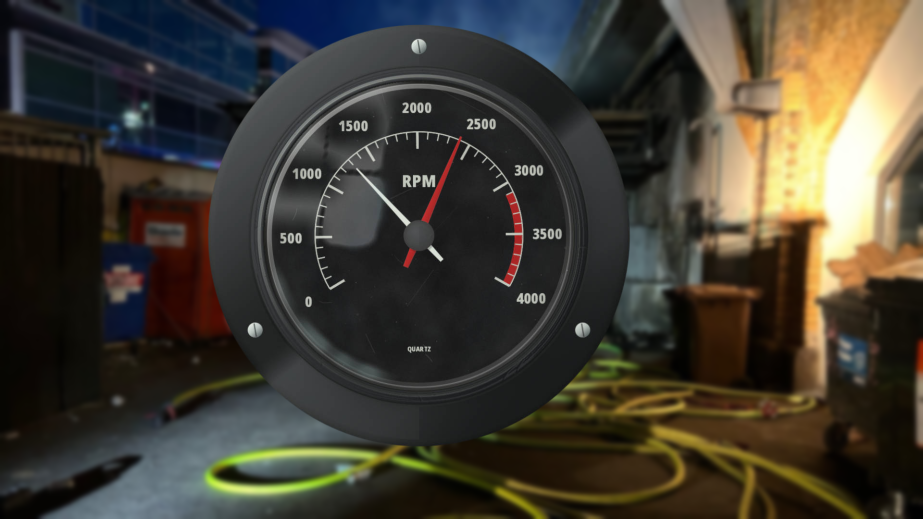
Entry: 2400 rpm
